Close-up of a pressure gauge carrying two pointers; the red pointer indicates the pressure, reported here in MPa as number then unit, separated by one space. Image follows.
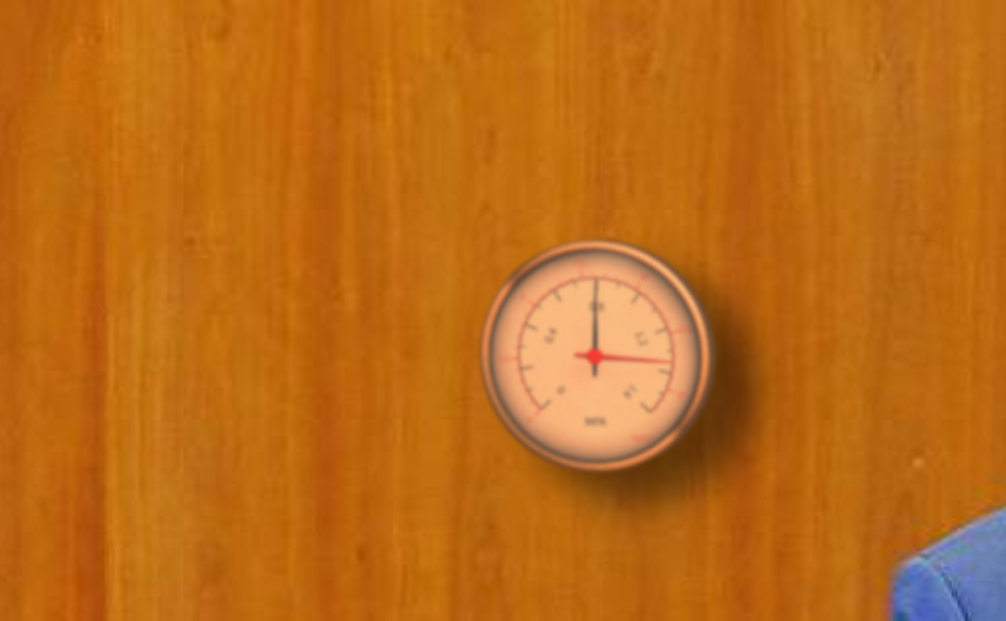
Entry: 1.35 MPa
